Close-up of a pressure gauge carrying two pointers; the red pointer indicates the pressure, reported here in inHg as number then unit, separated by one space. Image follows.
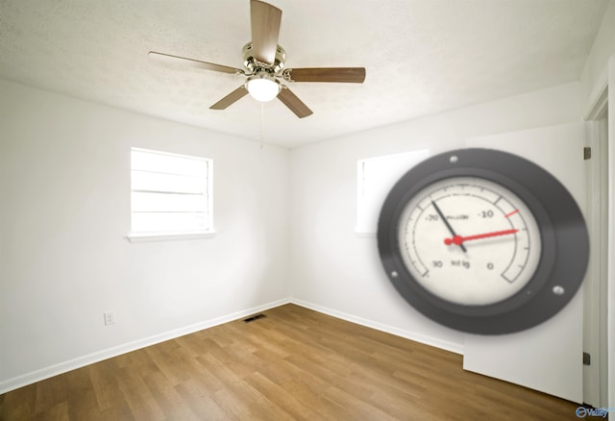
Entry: -6 inHg
